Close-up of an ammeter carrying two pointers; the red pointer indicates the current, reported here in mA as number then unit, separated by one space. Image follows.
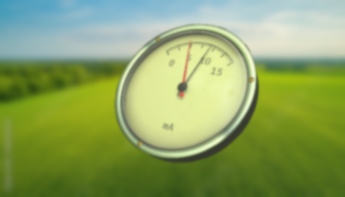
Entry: 5 mA
